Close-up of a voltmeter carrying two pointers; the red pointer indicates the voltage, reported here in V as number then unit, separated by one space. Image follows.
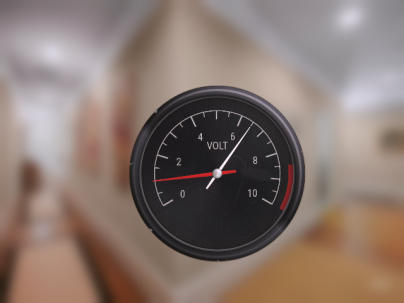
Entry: 1 V
